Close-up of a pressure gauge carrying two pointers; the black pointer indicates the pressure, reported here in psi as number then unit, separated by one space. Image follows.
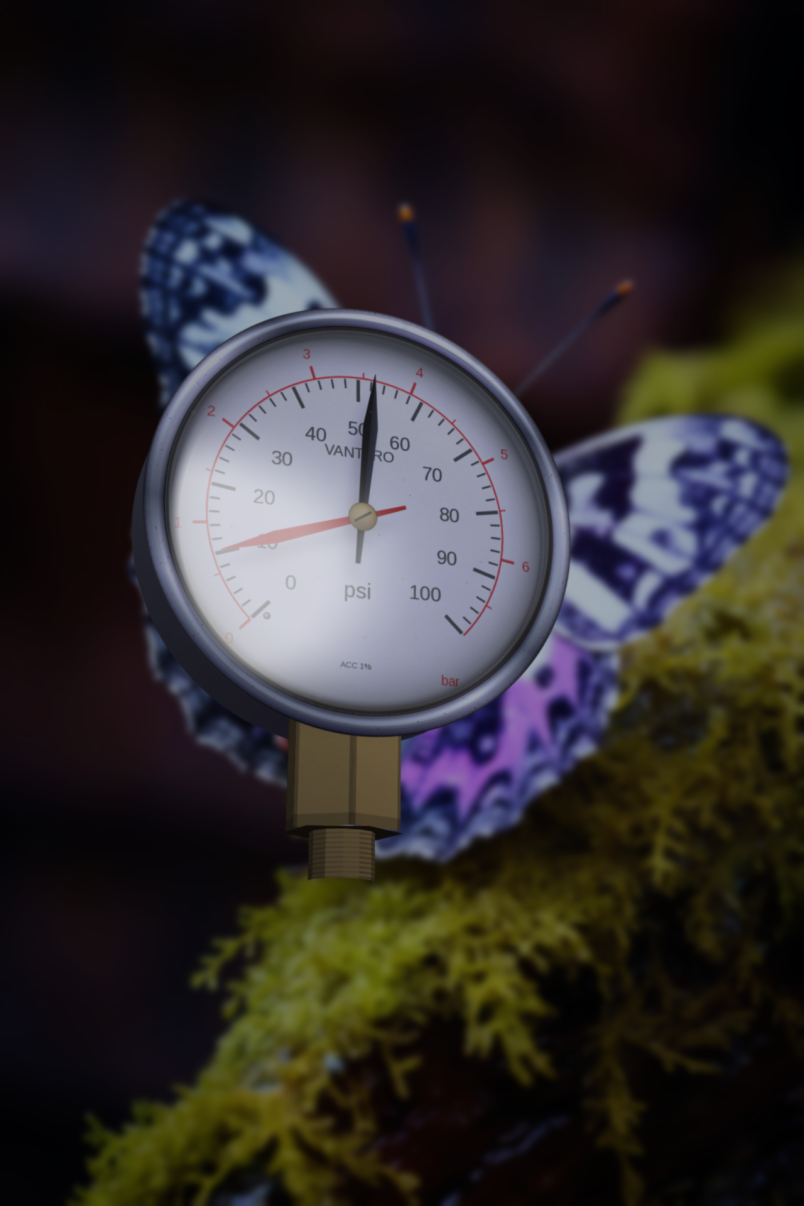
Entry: 52 psi
